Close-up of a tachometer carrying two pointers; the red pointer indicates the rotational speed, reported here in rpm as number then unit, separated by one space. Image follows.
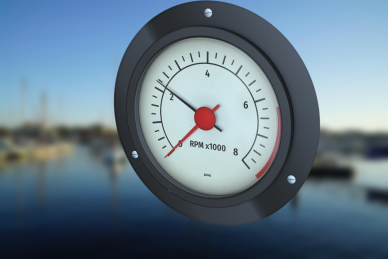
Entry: 0 rpm
